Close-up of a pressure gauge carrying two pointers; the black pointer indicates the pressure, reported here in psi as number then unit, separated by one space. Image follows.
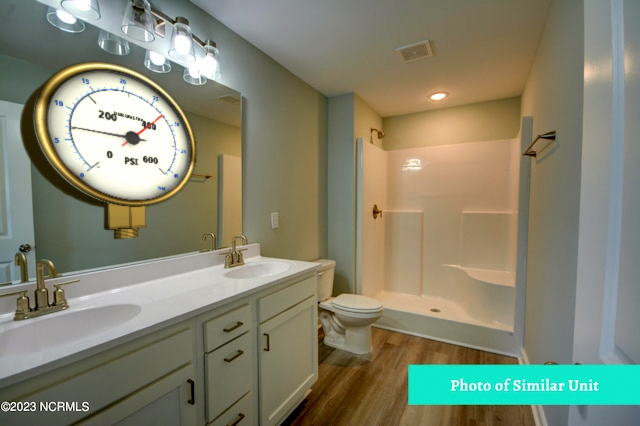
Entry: 100 psi
